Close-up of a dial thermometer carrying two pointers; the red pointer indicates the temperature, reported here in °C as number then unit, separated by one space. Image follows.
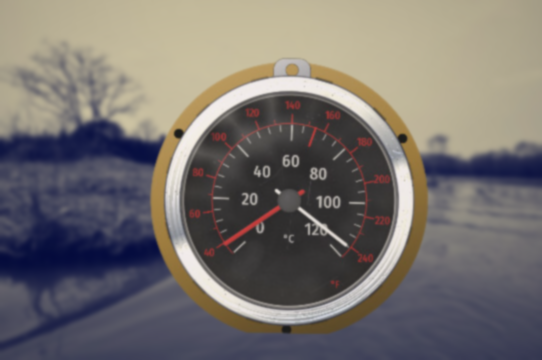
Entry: 4 °C
